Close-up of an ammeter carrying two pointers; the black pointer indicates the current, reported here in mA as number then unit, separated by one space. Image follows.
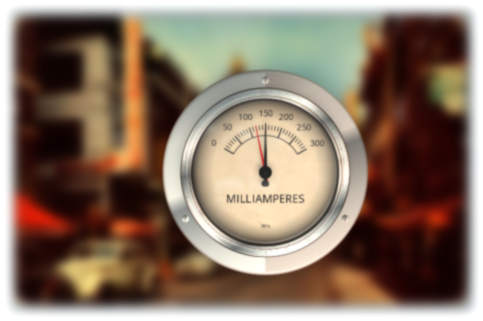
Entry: 150 mA
